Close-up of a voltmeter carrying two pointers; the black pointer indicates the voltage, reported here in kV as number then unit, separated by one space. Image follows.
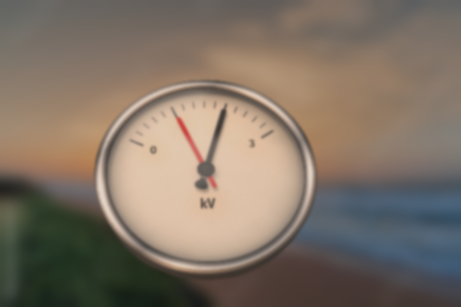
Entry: 2 kV
